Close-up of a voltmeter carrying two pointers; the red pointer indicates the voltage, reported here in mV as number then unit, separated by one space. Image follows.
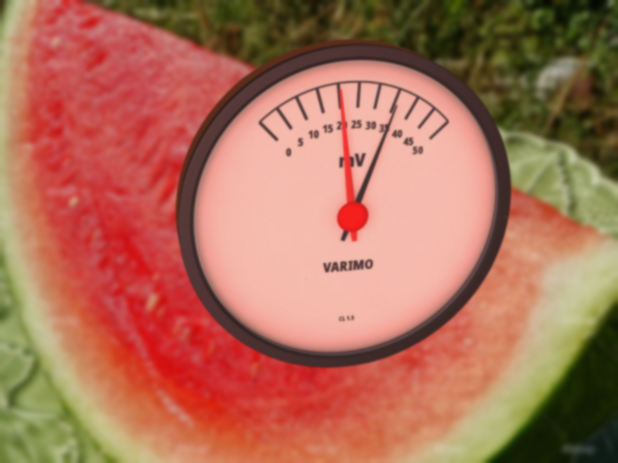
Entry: 20 mV
